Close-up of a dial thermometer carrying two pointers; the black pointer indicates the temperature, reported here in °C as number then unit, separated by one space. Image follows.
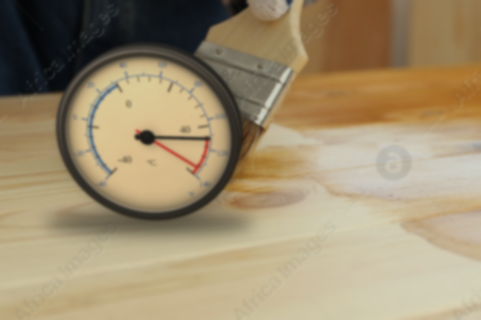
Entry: 44 °C
